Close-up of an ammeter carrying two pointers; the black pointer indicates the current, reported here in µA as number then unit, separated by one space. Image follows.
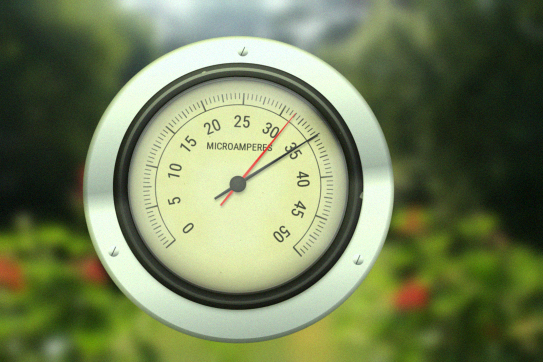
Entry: 35 µA
